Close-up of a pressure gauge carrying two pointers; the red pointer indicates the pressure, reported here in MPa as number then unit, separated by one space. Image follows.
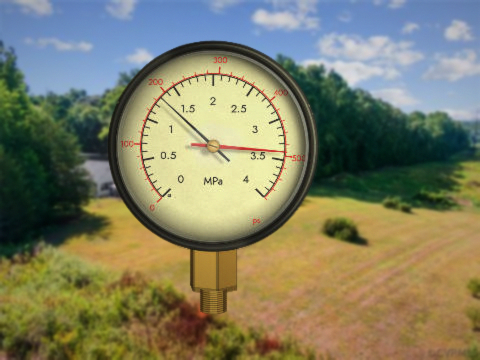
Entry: 3.4 MPa
